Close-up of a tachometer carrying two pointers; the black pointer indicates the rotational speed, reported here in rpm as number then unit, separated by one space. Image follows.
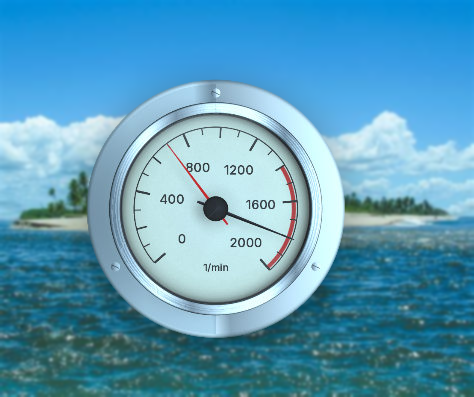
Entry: 1800 rpm
